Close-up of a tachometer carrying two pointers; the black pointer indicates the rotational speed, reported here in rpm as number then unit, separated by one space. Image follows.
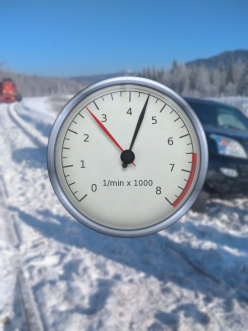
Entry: 4500 rpm
